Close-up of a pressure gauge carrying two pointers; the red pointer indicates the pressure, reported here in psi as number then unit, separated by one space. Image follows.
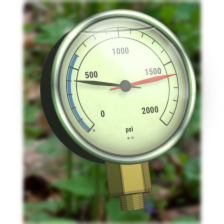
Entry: 1600 psi
